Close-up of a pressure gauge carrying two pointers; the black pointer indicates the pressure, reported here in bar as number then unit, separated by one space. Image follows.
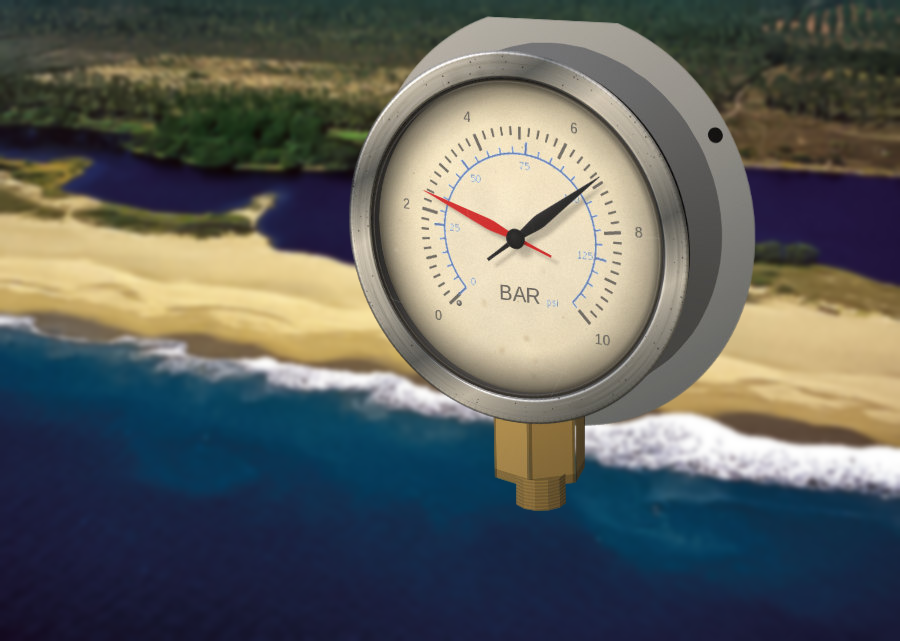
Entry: 6.9 bar
